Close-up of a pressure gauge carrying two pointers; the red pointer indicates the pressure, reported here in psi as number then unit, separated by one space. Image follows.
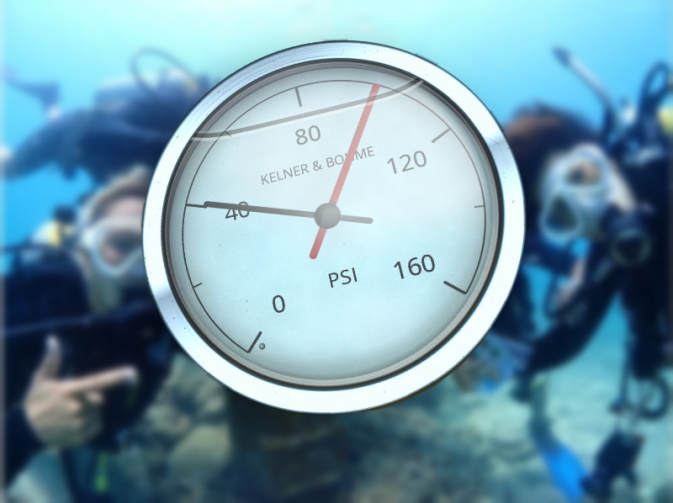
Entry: 100 psi
